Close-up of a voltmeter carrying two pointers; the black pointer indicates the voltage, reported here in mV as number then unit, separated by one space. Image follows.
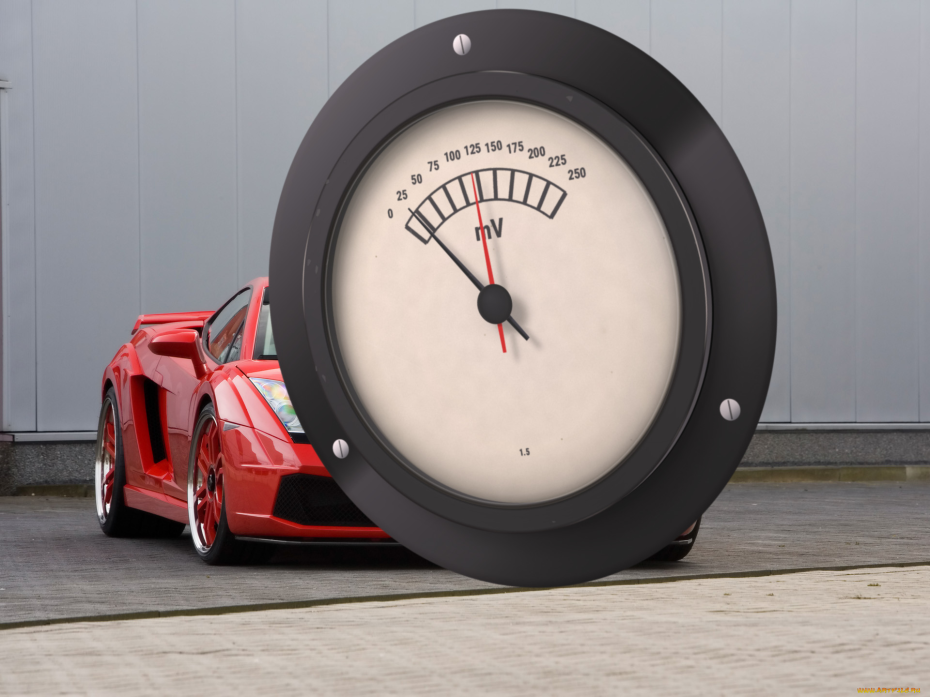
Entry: 25 mV
